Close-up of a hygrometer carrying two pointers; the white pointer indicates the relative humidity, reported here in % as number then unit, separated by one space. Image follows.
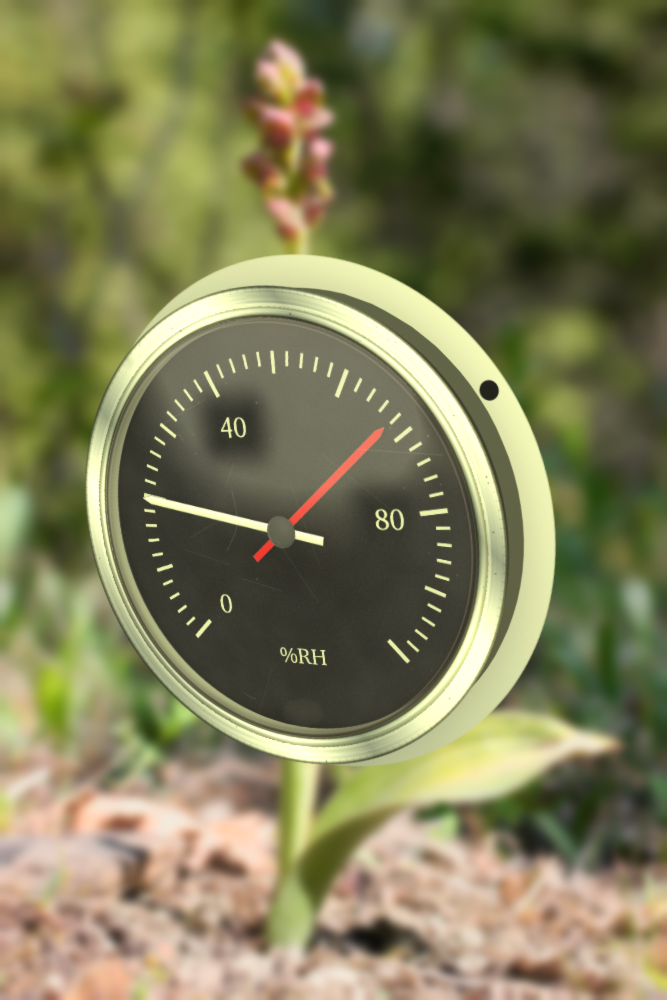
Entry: 20 %
